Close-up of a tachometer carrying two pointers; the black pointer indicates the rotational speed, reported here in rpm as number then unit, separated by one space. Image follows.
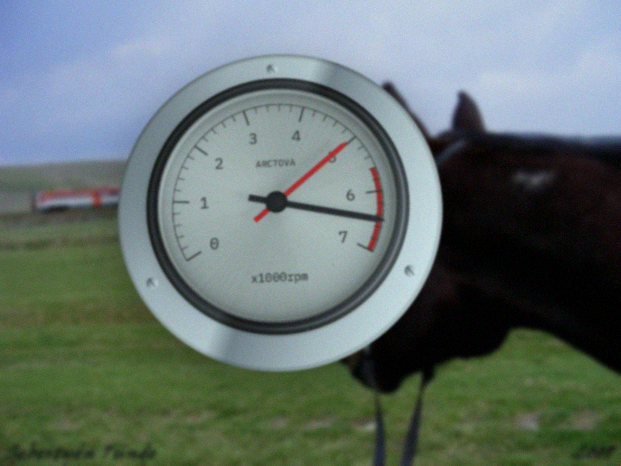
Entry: 6500 rpm
